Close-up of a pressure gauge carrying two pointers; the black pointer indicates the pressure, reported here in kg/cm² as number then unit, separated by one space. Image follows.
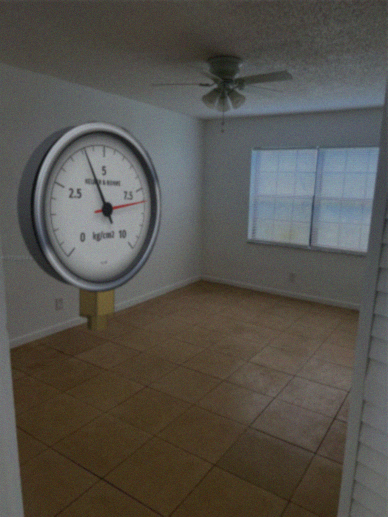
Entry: 4 kg/cm²
